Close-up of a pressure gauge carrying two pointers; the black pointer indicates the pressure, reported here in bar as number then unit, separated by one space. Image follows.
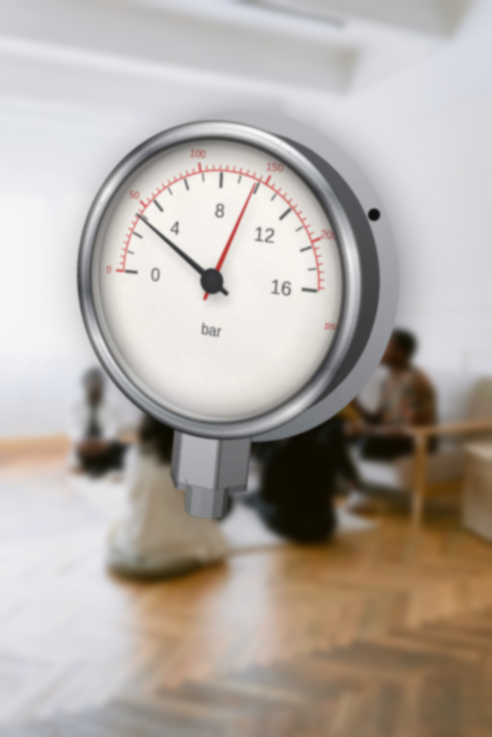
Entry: 3 bar
